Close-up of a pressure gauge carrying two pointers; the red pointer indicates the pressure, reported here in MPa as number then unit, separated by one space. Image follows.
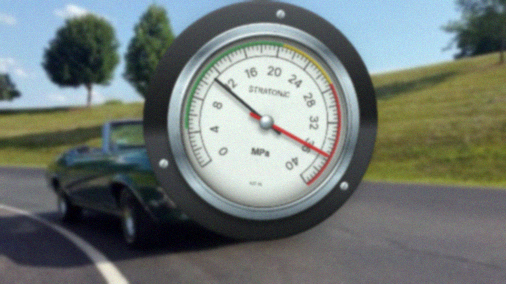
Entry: 36 MPa
